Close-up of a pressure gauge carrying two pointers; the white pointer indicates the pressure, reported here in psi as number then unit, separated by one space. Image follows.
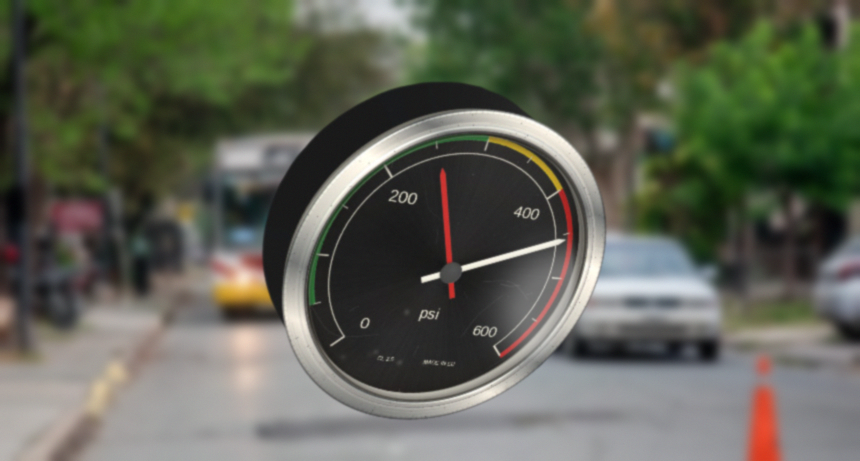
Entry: 450 psi
